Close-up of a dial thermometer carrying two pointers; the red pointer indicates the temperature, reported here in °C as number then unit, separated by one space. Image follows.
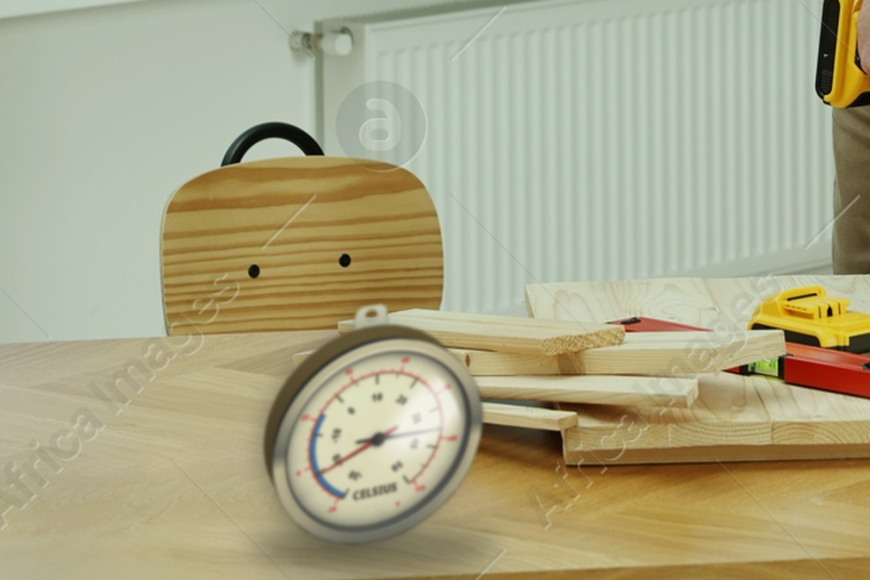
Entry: -20 °C
